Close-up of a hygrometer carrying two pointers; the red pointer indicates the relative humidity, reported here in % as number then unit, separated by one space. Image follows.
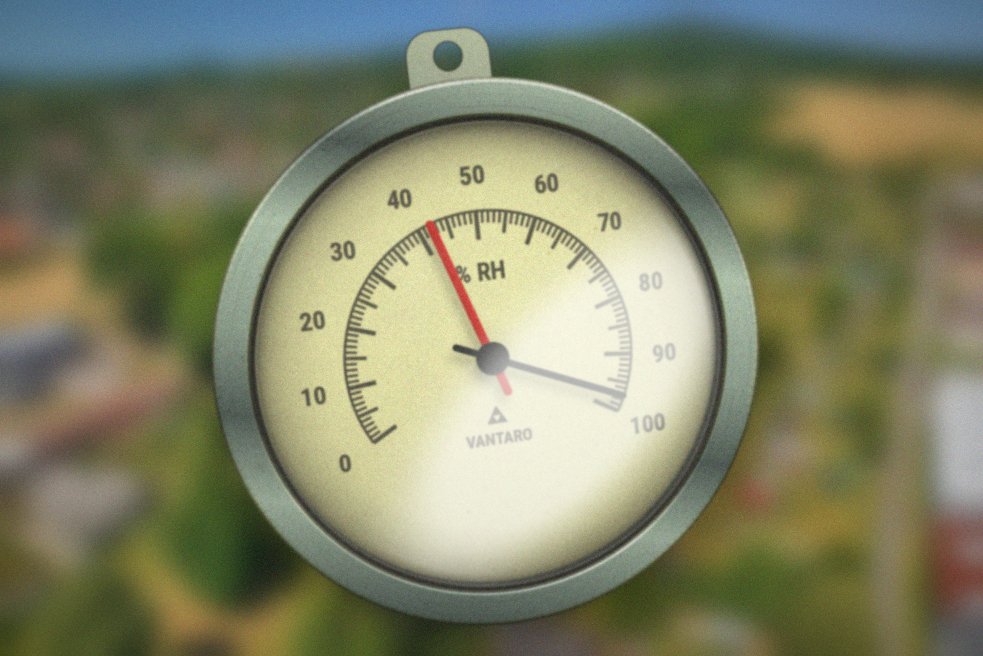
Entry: 42 %
